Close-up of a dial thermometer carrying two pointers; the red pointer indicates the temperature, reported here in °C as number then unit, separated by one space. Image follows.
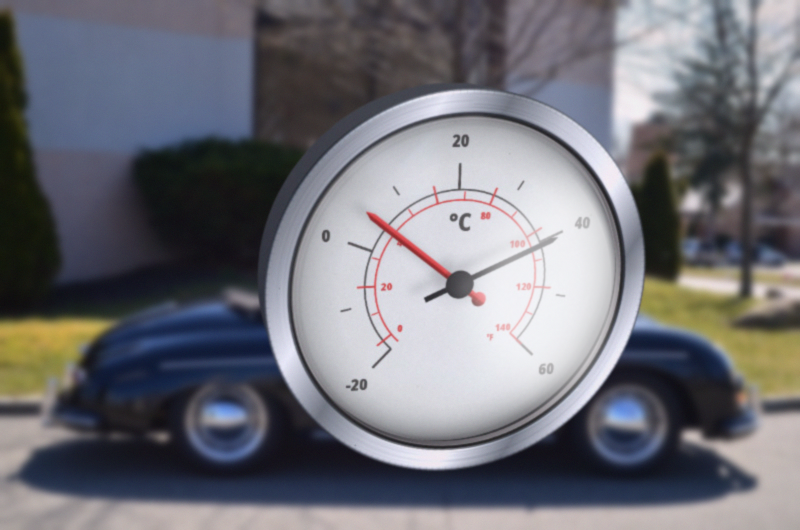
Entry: 5 °C
